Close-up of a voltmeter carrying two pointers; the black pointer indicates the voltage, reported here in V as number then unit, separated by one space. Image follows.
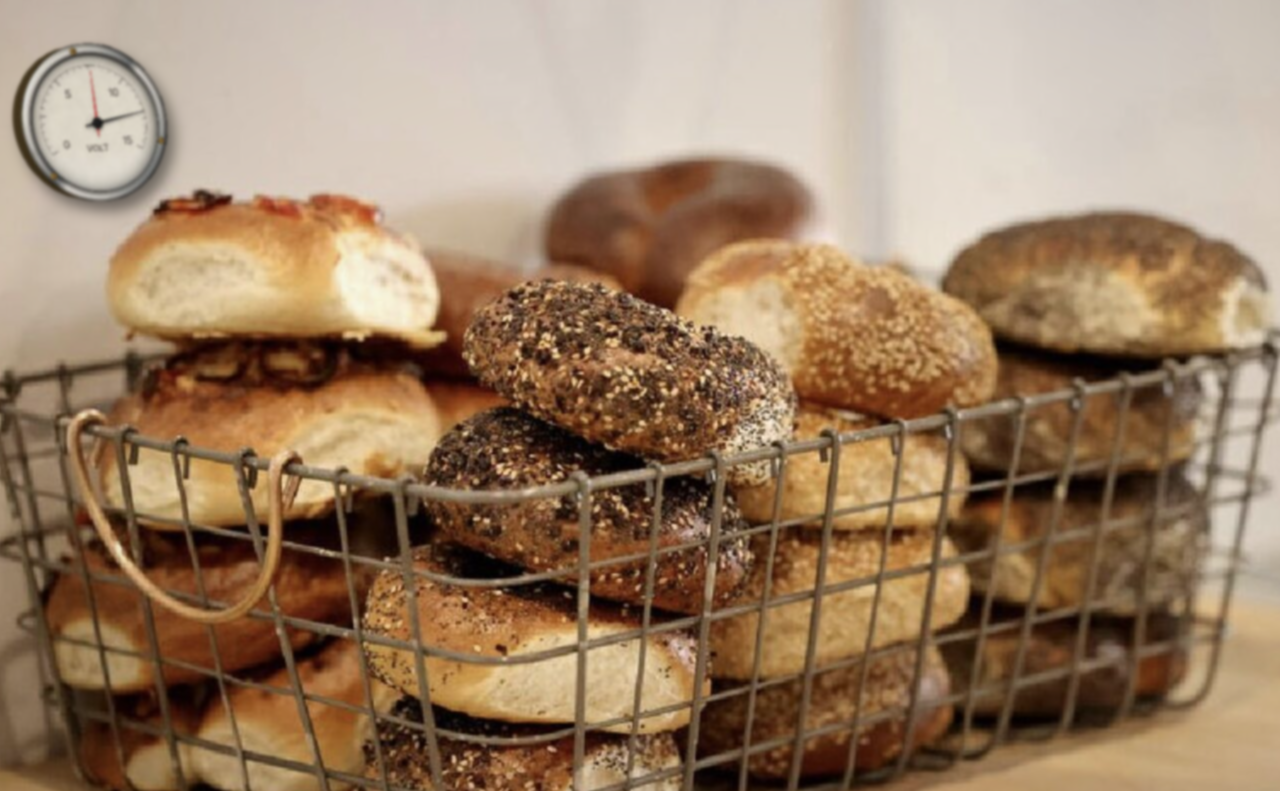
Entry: 12.5 V
